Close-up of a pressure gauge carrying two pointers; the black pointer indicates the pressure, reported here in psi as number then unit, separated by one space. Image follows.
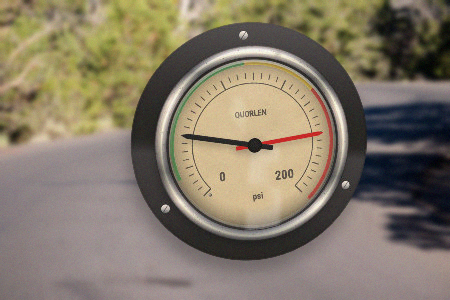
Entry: 40 psi
